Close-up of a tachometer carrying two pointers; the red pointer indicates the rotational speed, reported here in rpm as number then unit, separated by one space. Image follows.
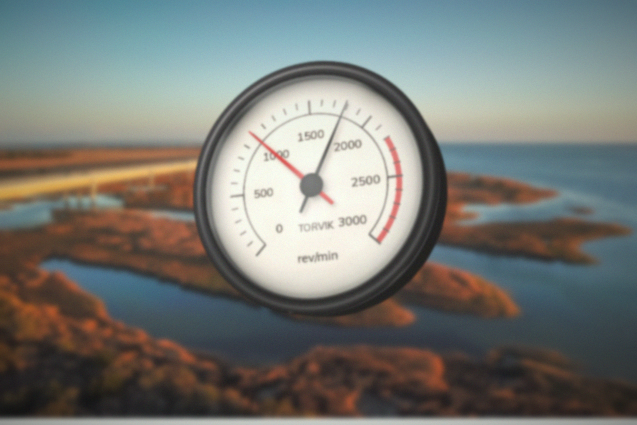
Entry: 1000 rpm
